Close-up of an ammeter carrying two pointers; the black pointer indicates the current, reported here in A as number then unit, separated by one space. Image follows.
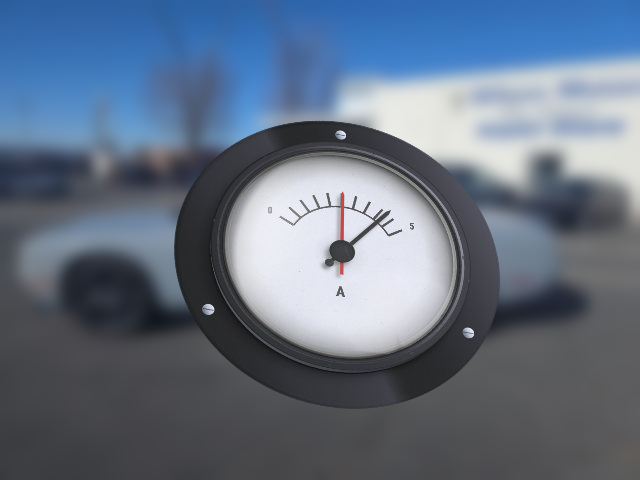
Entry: 4.25 A
